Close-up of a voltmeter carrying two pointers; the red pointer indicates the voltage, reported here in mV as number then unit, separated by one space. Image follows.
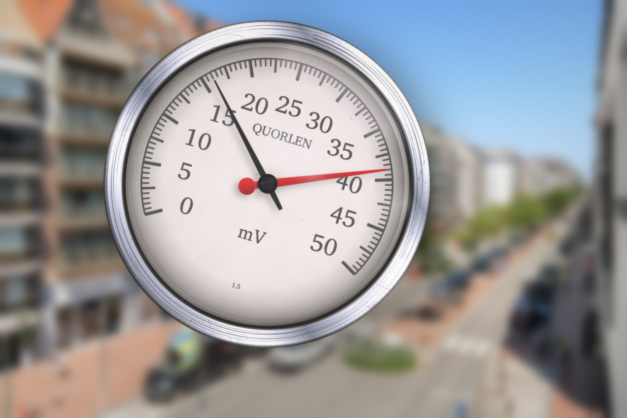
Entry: 39 mV
